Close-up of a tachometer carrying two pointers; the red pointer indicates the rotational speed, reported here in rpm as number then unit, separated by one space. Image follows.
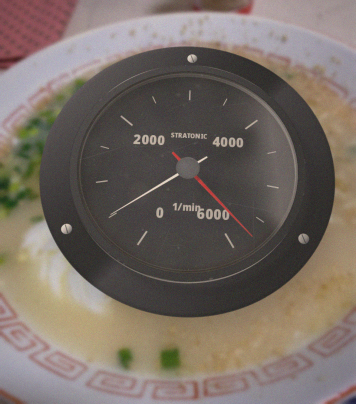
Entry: 5750 rpm
